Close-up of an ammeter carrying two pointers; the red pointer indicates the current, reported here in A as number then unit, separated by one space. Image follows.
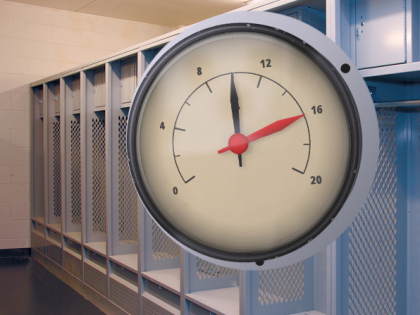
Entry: 16 A
